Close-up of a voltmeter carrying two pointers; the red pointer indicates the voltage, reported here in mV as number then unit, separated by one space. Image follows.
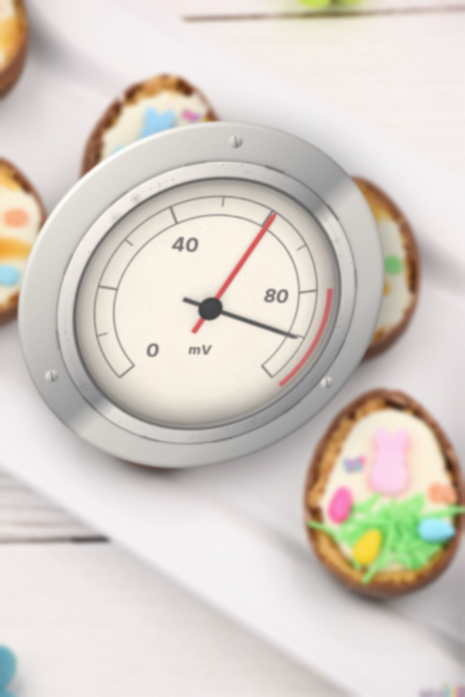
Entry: 60 mV
